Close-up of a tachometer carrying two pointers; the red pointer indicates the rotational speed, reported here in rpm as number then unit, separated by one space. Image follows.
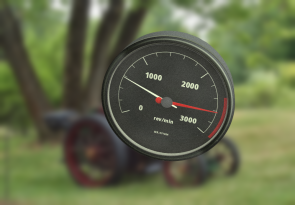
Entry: 2600 rpm
